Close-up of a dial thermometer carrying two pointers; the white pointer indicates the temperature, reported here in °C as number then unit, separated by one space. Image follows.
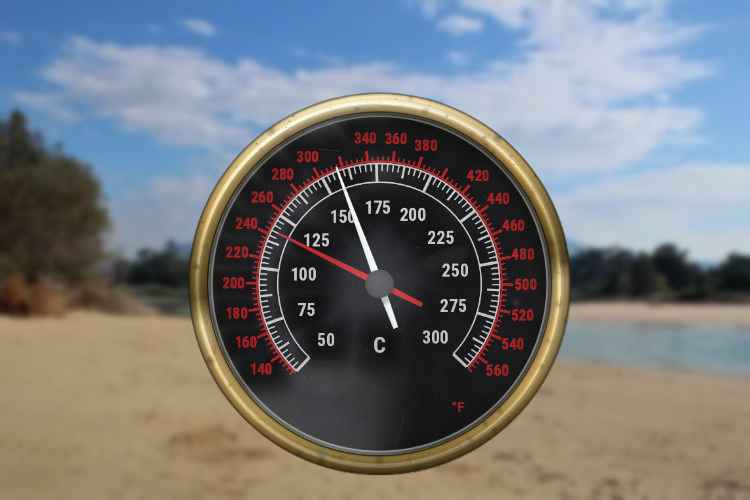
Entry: 157.5 °C
